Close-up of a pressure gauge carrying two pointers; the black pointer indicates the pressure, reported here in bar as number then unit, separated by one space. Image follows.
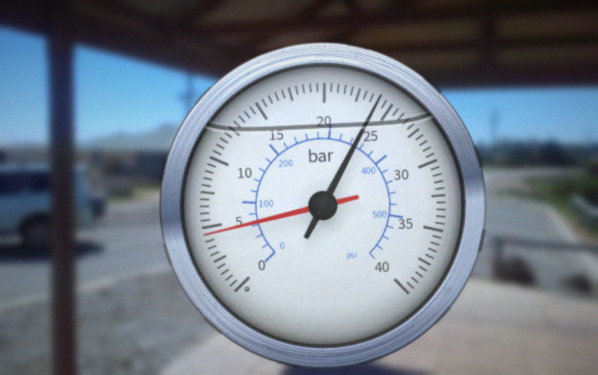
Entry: 24 bar
